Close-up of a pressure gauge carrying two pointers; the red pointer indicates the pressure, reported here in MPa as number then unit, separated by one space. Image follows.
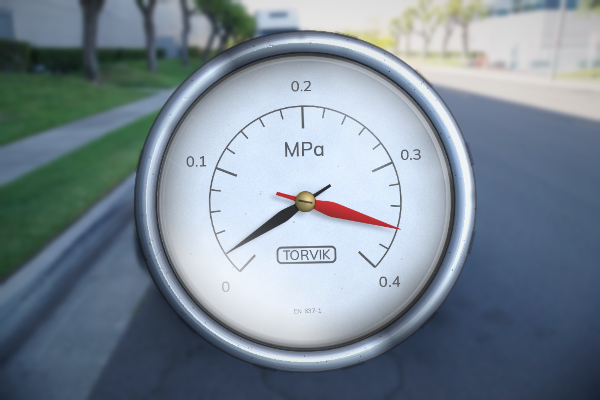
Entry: 0.36 MPa
